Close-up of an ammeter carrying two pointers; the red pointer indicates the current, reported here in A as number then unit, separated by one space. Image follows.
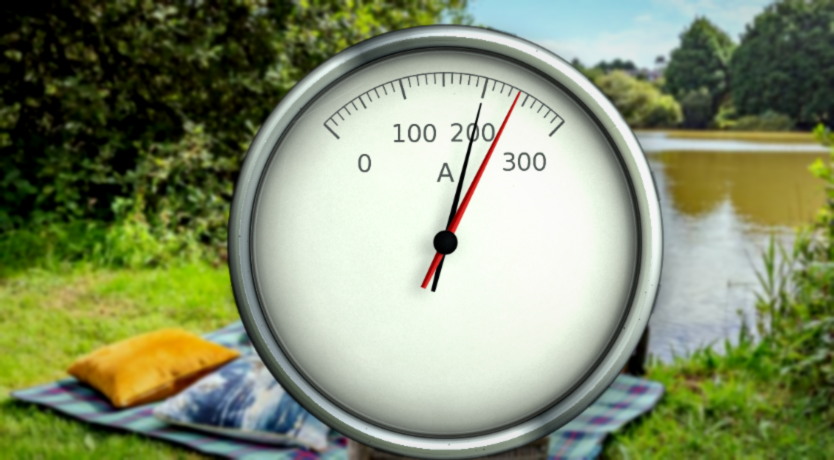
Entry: 240 A
